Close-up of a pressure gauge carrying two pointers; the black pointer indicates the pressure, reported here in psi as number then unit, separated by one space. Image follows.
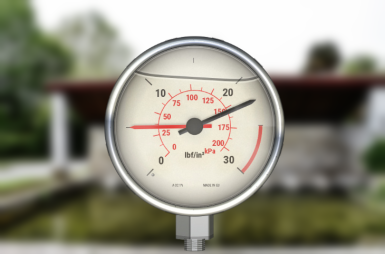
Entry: 22.5 psi
